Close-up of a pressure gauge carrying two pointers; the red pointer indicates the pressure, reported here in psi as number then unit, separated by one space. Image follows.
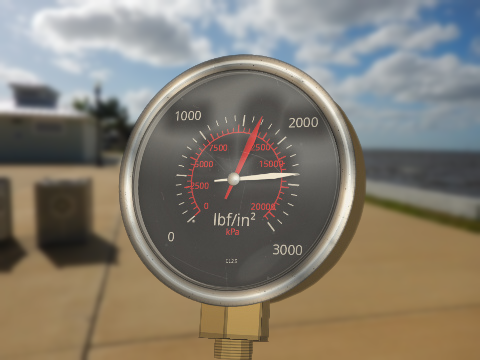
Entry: 1700 psi
